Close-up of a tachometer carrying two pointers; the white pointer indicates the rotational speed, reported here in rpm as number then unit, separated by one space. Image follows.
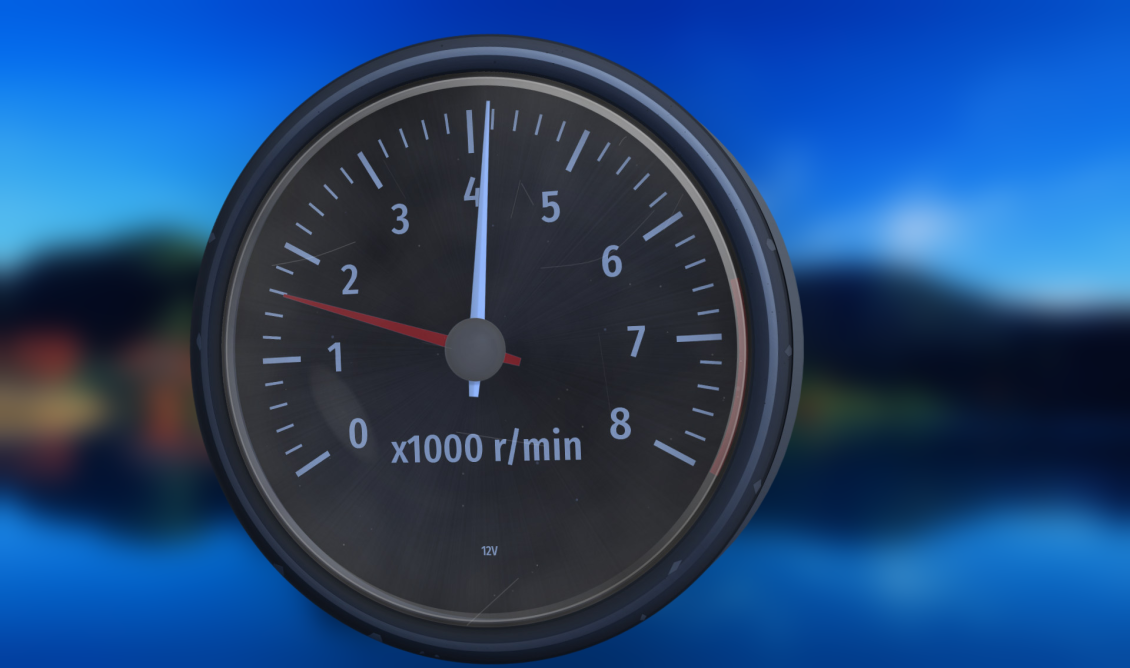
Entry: 4200 rpm
